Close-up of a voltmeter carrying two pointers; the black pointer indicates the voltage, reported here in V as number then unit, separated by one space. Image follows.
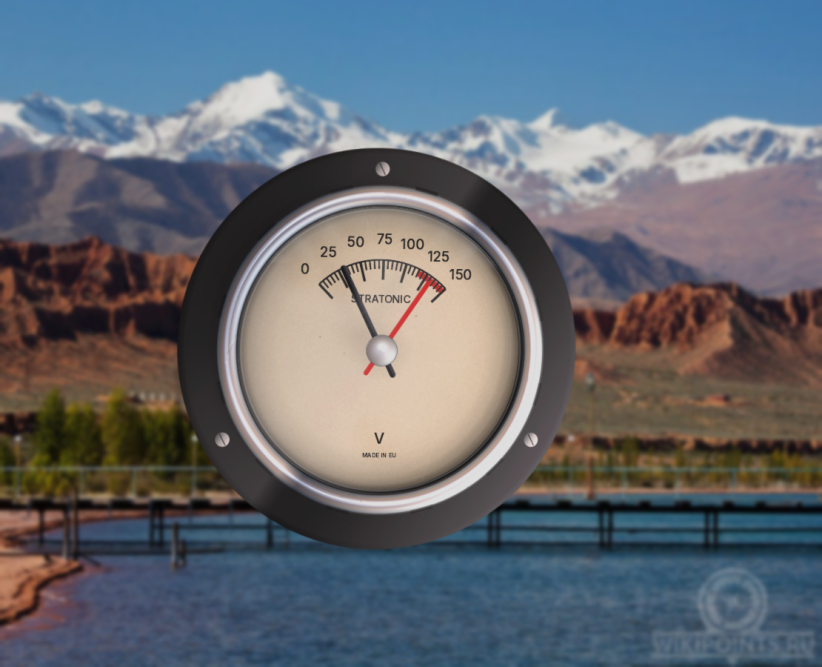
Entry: 30 V
